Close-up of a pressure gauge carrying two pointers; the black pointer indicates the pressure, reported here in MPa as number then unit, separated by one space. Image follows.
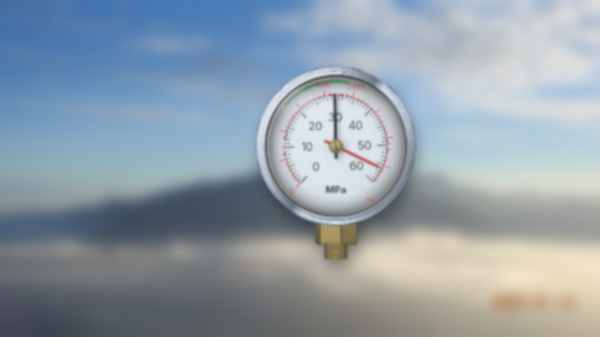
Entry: 30 MPa
